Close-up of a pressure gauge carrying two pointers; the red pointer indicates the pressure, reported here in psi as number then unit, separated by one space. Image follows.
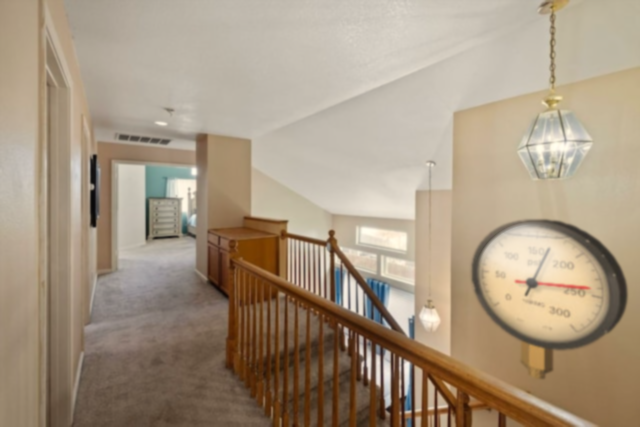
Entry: 240 psi
